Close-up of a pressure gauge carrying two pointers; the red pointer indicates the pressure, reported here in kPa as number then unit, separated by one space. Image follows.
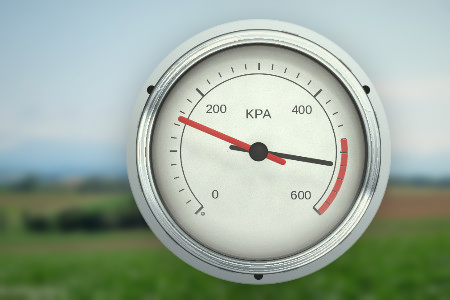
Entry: 150 kPa
